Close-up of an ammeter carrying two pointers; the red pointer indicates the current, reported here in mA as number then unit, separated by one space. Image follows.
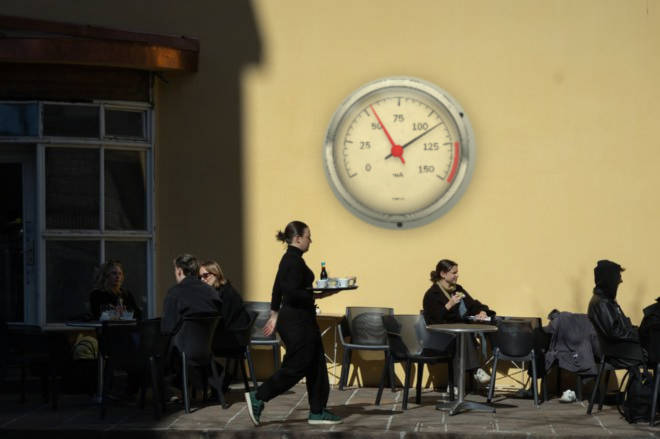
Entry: 55 mA
